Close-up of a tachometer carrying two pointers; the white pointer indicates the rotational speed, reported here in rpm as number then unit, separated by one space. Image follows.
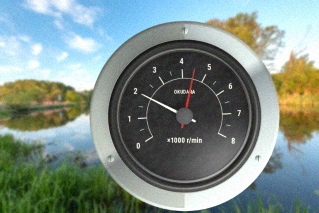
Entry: 2000 rpm
